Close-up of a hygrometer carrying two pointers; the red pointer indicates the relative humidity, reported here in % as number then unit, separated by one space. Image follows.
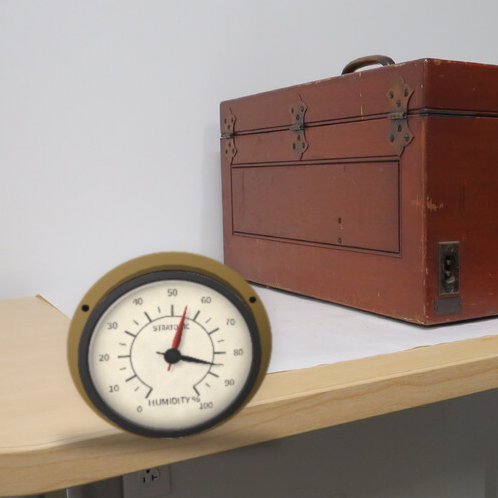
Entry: 55 %
